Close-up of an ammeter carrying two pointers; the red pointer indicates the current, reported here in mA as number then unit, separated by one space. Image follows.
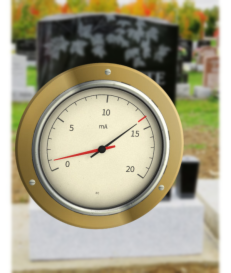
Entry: 1 mA
